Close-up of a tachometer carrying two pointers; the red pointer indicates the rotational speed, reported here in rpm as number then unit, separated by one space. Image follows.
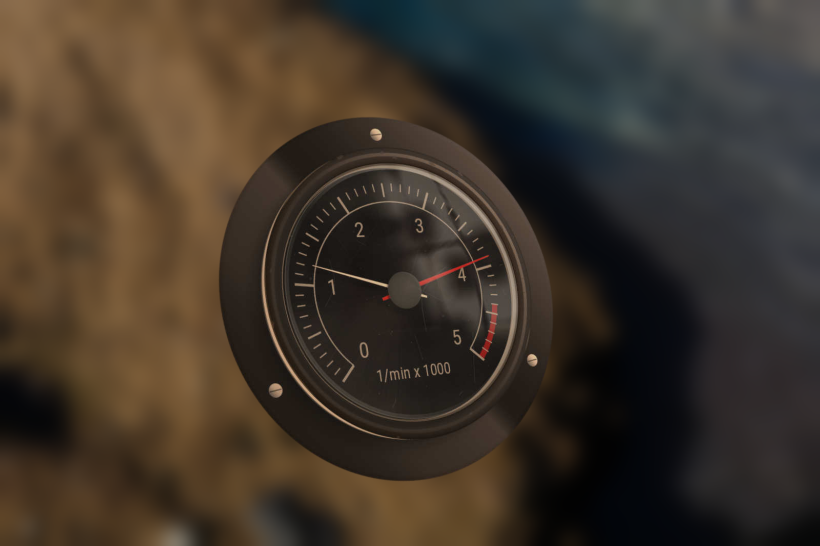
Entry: 3900 rpm
